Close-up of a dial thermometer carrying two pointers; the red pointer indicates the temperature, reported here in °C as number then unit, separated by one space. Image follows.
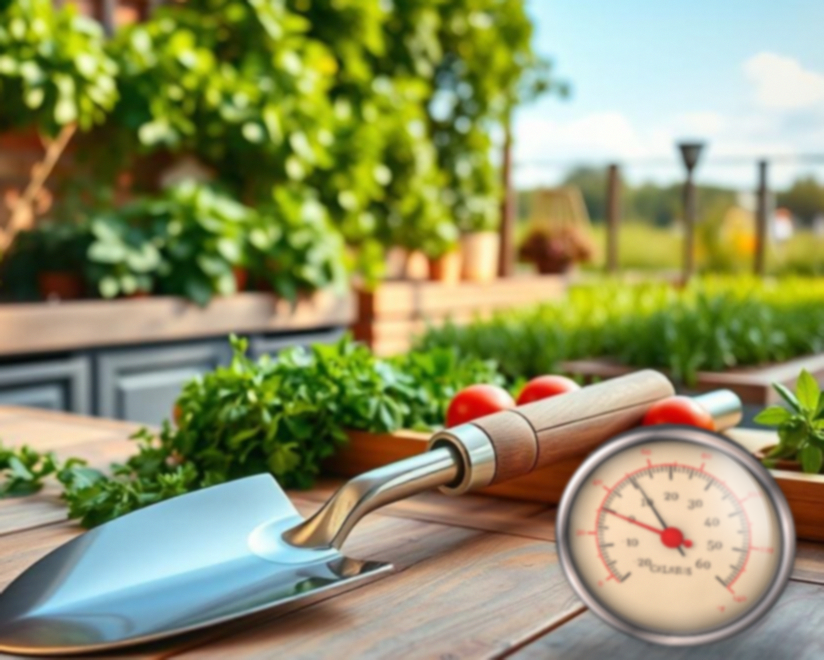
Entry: 0 °C
